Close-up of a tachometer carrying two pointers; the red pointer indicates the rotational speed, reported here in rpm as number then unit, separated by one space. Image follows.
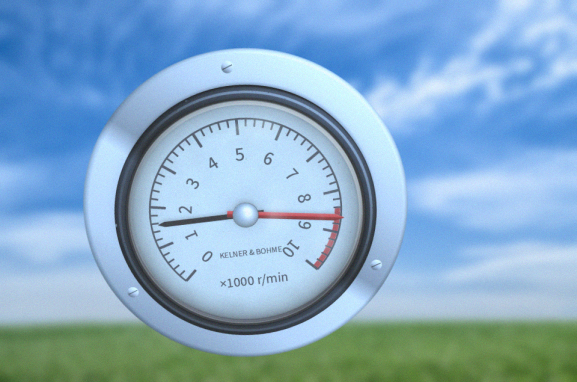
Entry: 8600 rpm
